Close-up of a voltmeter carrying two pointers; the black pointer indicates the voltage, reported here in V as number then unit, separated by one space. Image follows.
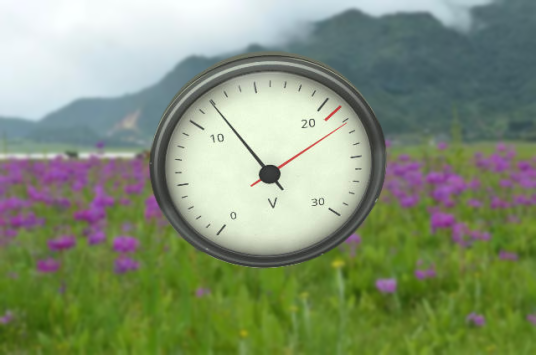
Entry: 12 V
